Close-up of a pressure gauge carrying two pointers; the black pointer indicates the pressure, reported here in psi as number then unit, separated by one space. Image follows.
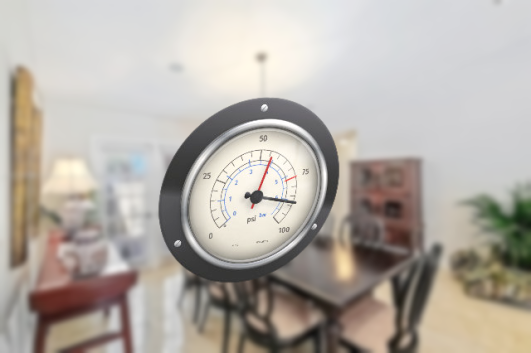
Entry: 87.5 psi
